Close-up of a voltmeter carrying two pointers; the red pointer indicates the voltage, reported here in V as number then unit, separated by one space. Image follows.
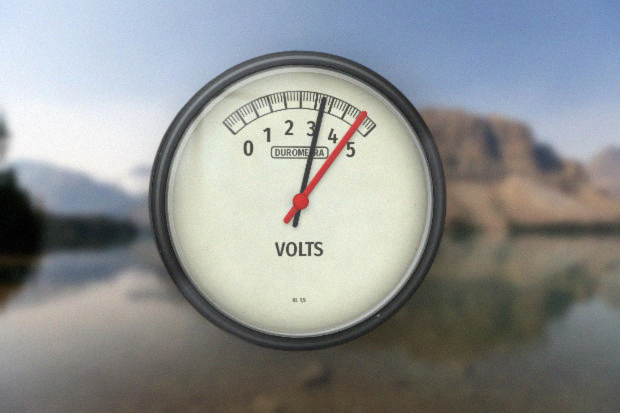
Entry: 4.5 V
